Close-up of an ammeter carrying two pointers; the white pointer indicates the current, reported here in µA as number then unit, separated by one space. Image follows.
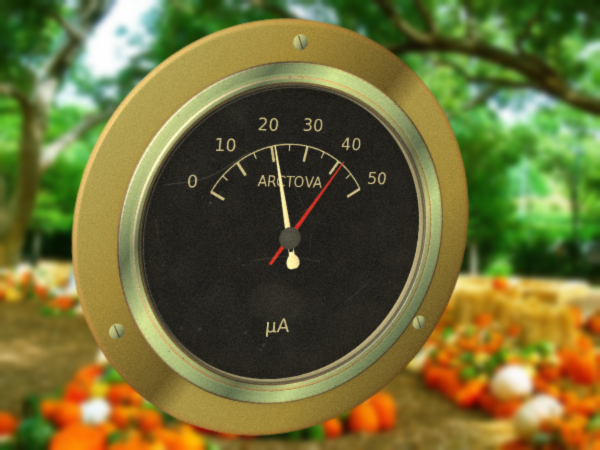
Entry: 20 µA
